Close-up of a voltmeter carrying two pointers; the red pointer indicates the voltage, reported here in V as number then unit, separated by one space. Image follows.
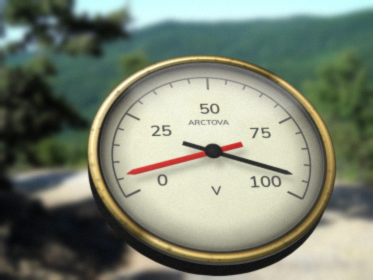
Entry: 5 V
